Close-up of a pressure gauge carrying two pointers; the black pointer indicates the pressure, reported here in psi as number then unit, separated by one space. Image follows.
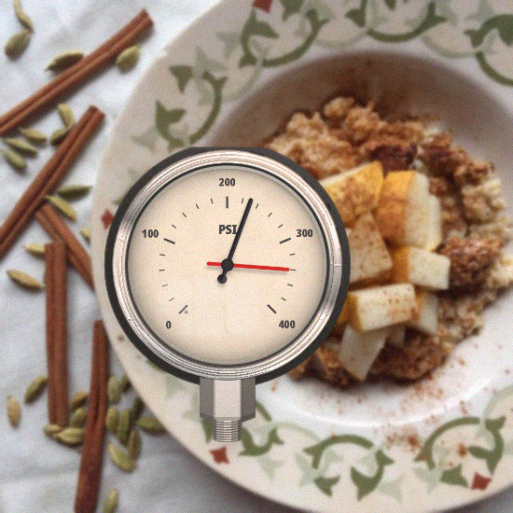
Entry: 230 psi
